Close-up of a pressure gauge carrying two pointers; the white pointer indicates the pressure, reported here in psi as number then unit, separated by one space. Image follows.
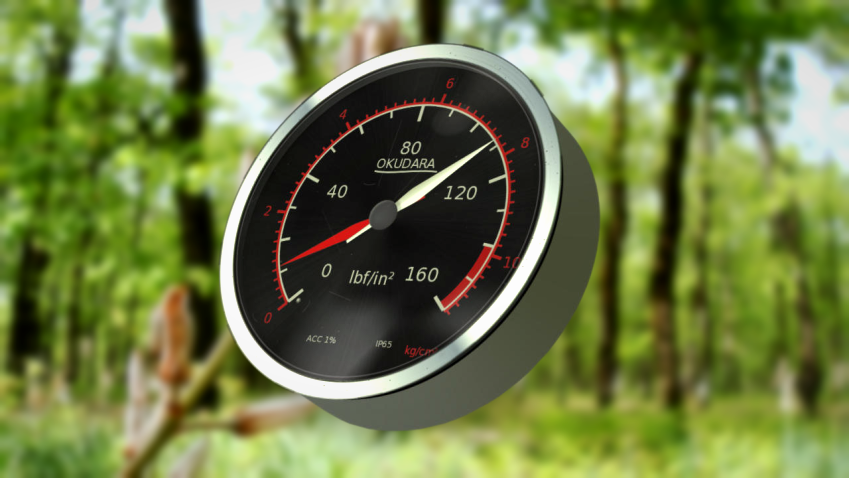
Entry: 110 psi
